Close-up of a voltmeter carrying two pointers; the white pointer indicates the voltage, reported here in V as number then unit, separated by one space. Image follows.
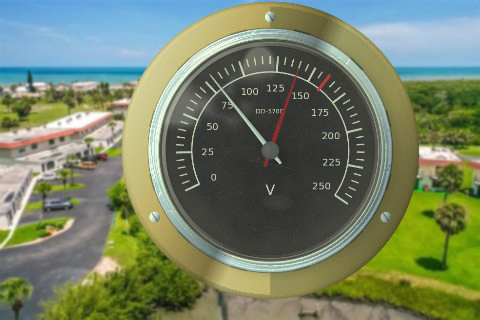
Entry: 80 V
